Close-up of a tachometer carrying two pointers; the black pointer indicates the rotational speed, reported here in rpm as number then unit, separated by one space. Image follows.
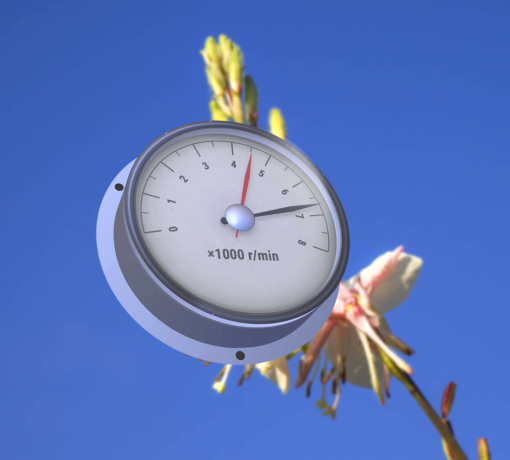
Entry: 6750 rpm
